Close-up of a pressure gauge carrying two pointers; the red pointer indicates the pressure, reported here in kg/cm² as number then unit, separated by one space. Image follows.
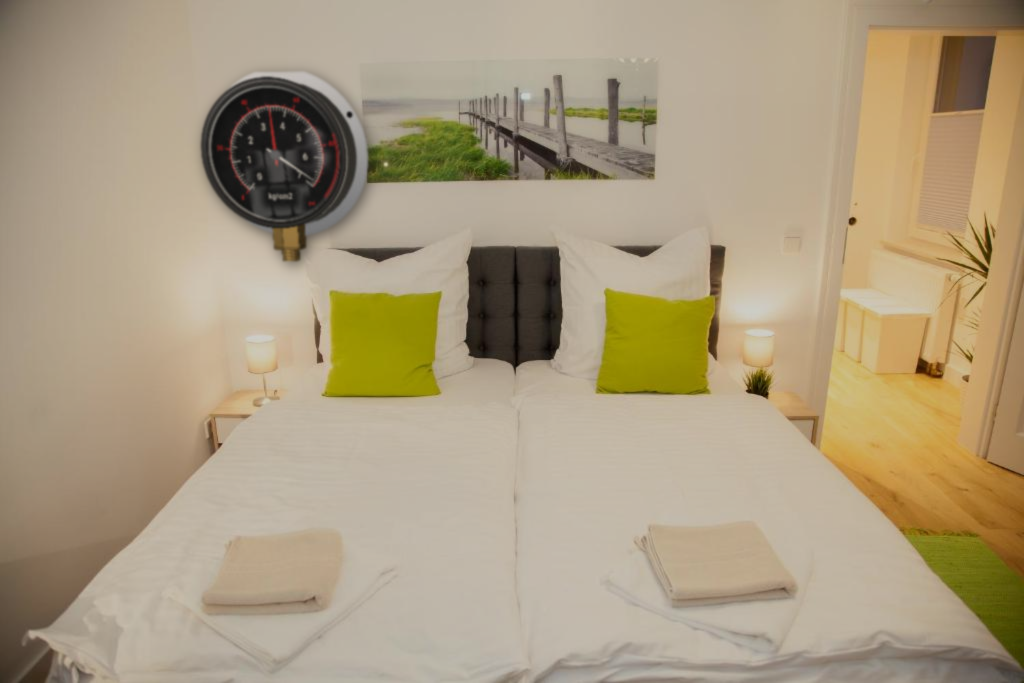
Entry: 3.5 kg/cm²
